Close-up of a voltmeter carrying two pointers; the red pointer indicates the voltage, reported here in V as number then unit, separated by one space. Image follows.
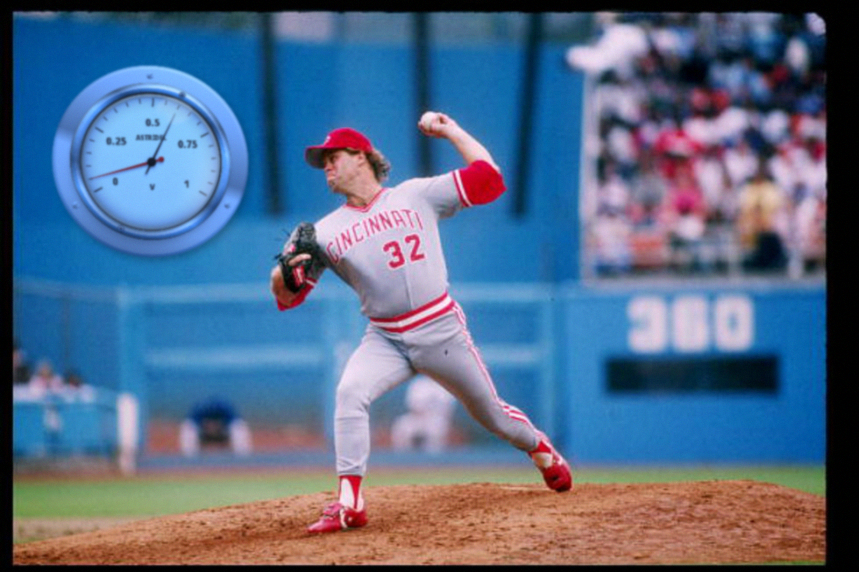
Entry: 0.05 V
